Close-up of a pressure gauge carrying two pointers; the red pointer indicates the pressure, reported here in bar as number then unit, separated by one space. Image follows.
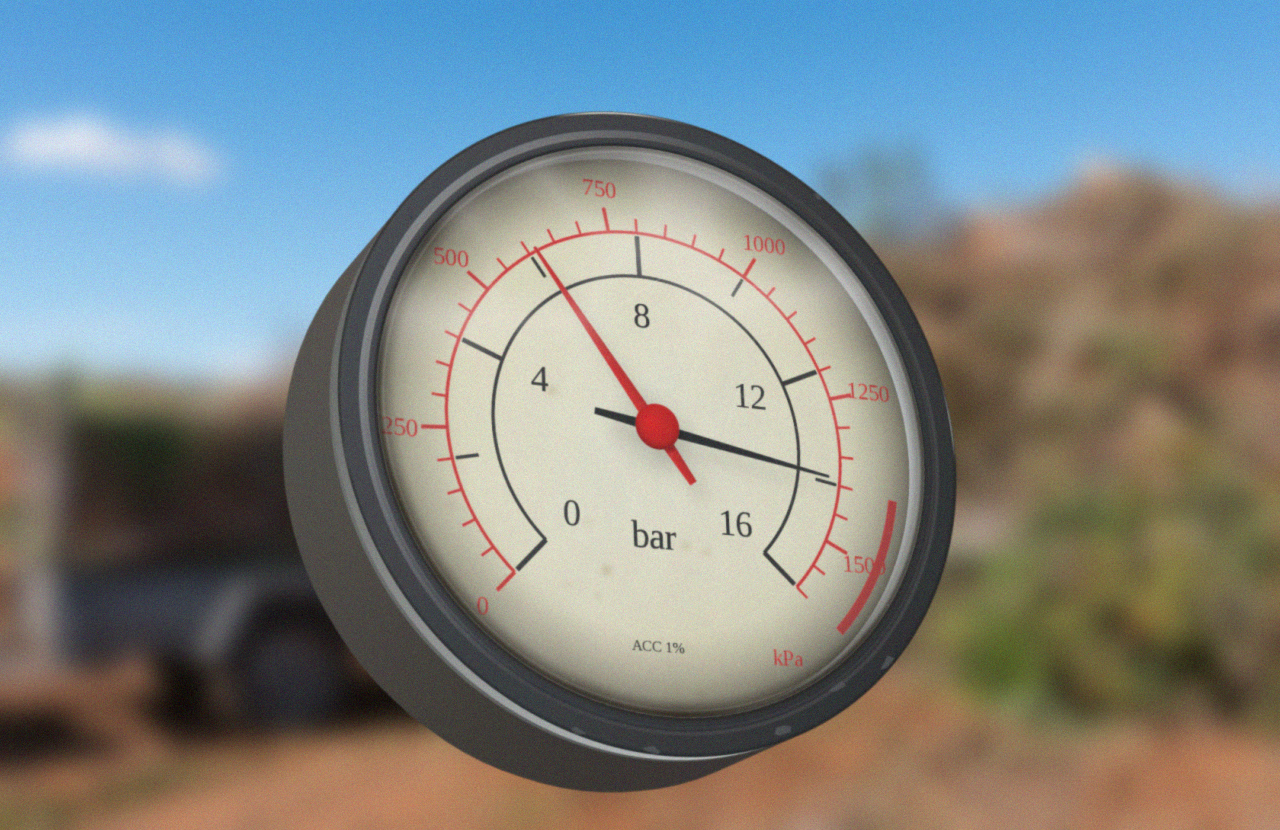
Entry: 6 bar
